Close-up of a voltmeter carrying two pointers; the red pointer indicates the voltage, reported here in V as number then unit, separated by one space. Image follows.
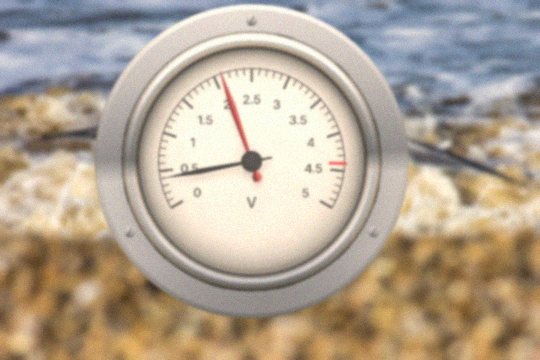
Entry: 2.1 V
